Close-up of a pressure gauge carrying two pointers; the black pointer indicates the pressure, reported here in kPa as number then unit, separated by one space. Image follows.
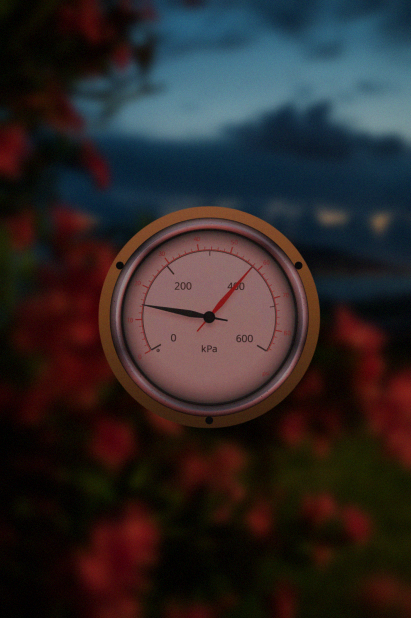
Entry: 100 kPa
